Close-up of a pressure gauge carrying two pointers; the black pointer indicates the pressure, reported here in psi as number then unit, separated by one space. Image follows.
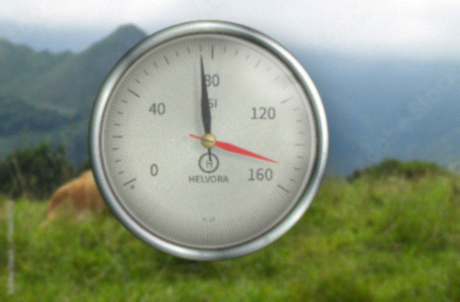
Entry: 75 psi
